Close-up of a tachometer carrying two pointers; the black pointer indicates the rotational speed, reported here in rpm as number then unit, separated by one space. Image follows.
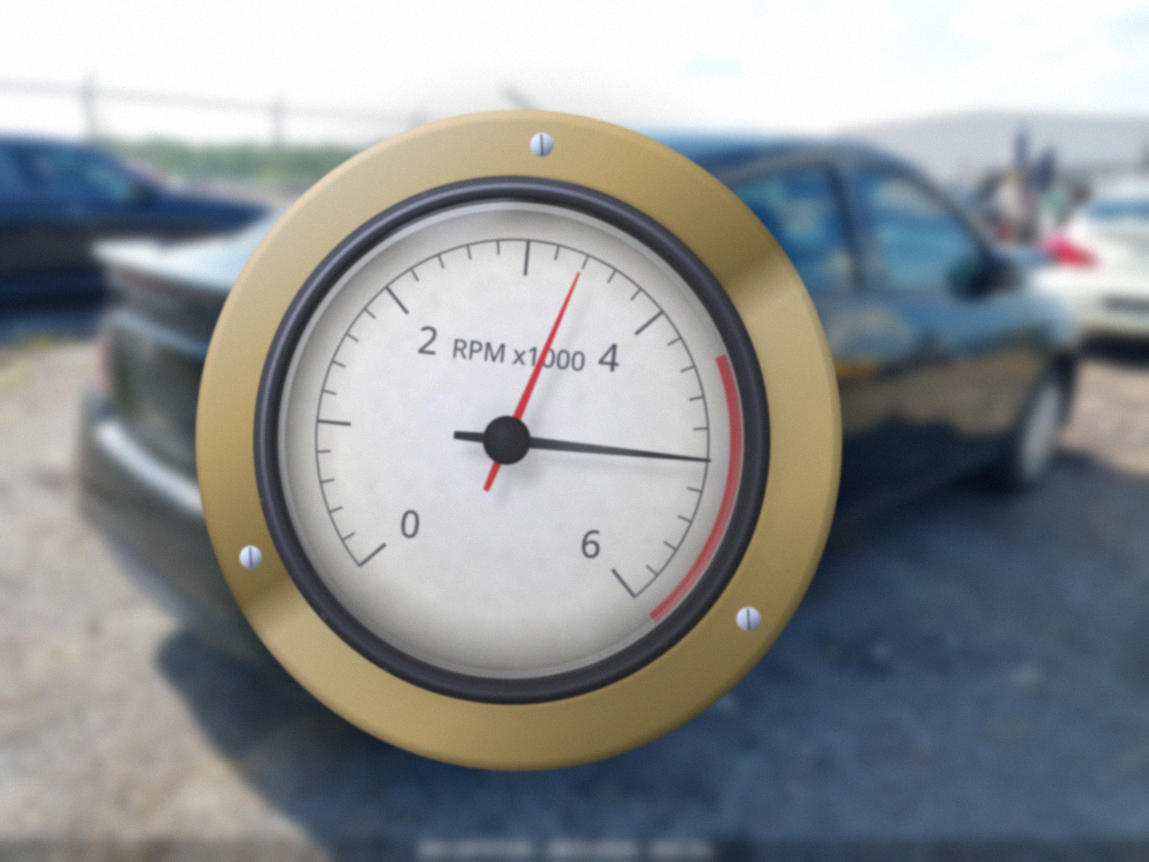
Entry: 5000 rpm
